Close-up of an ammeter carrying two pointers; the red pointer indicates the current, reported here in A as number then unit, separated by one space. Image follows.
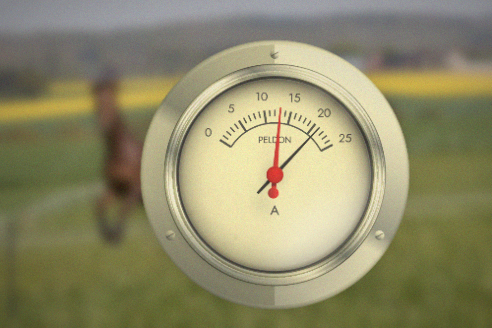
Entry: 13 A
